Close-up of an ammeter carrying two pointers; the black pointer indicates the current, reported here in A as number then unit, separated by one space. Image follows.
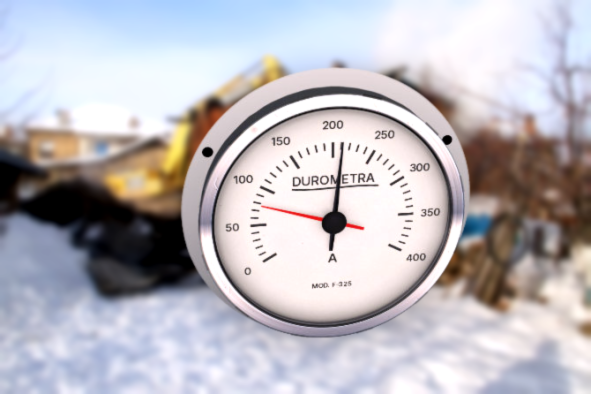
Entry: 210 A
